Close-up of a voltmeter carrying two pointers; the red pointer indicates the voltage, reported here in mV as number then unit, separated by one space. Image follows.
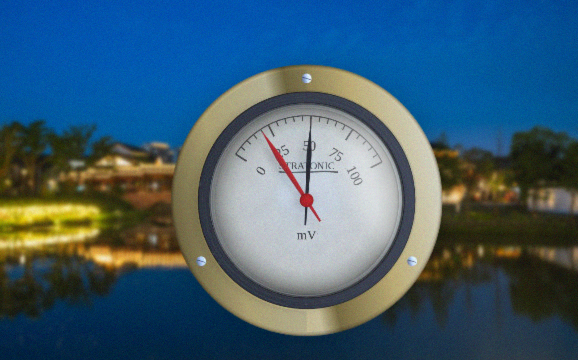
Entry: 20 mV
